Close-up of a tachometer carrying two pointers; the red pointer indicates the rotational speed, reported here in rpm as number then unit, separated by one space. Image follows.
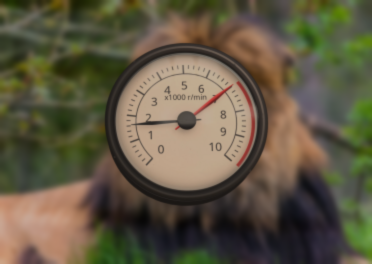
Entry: 7000 rpm
